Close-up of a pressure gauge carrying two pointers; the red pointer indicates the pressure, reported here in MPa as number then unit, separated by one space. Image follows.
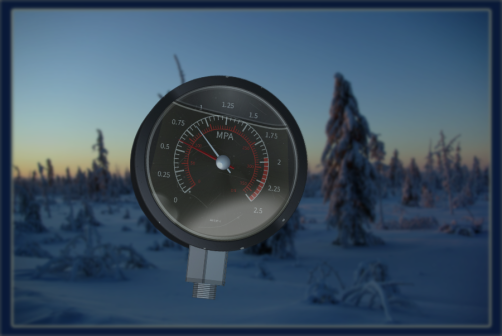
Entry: 0.6 MPa
